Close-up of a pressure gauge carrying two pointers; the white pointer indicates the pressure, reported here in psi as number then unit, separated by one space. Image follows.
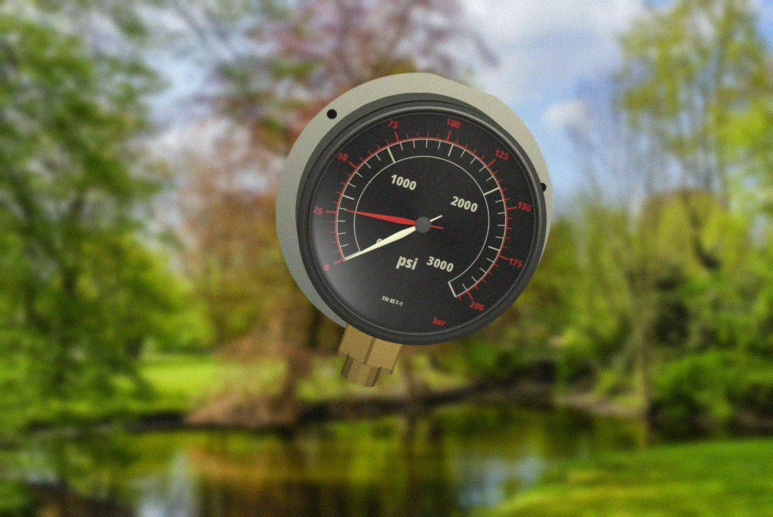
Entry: 0 psi
